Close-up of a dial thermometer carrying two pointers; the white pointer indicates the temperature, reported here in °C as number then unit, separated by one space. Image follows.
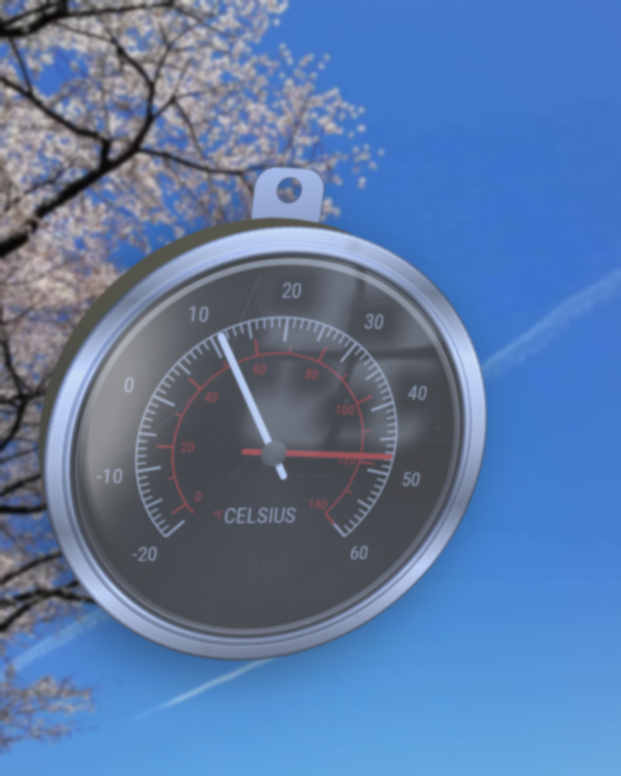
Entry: 11 °C
